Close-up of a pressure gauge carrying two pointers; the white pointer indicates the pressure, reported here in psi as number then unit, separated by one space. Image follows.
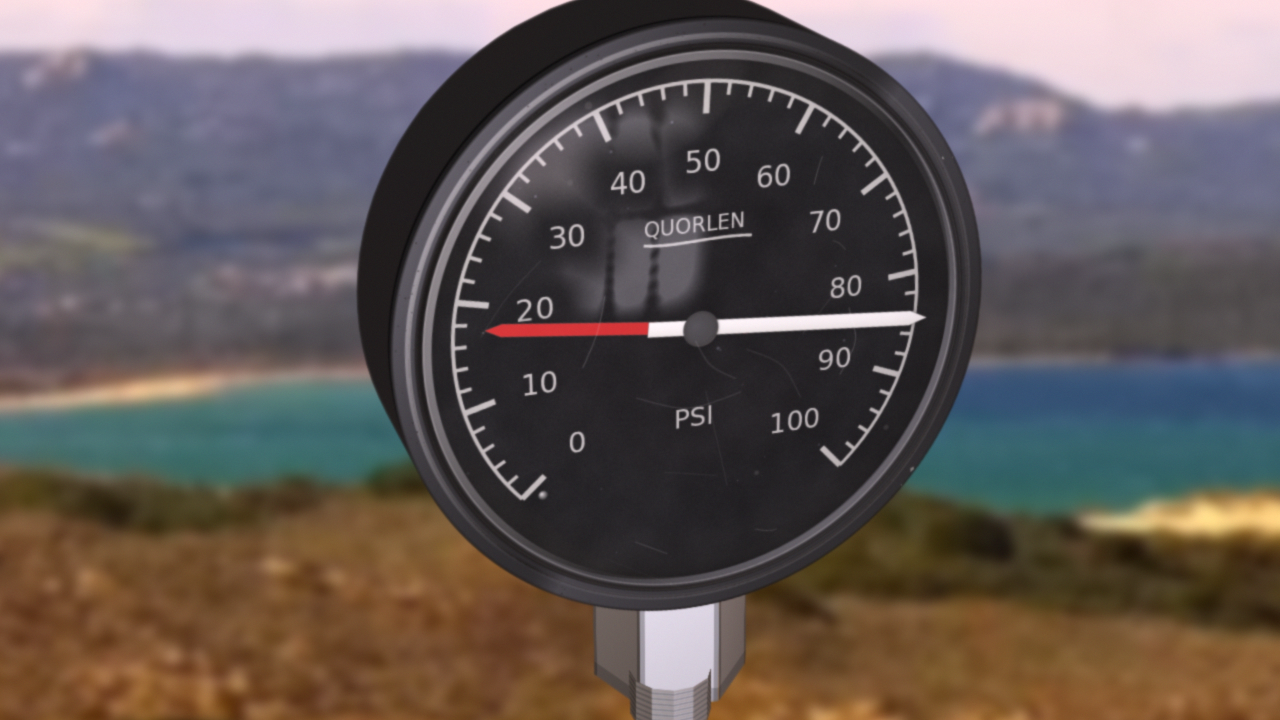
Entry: 84 psi
